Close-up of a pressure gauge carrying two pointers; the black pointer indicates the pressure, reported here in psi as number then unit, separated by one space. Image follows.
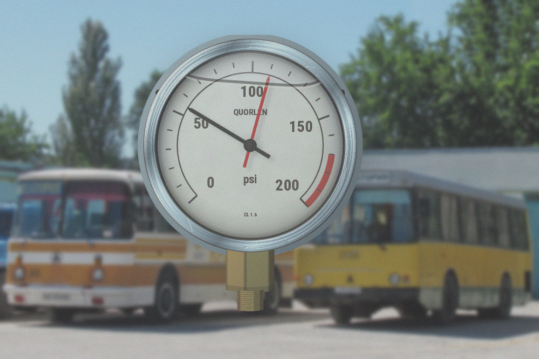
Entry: 55 psi
